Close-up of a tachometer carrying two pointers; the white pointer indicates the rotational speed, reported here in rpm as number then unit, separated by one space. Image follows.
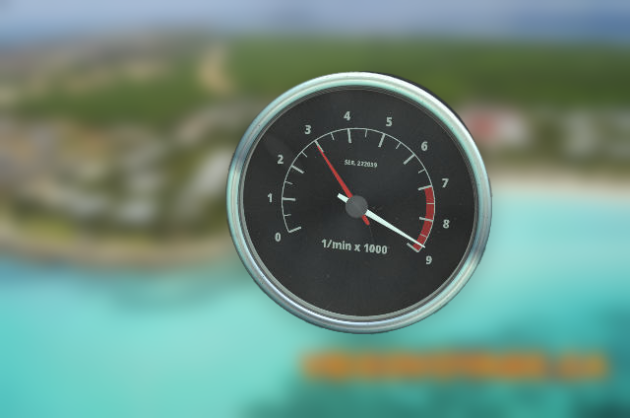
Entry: 8750 rpm
